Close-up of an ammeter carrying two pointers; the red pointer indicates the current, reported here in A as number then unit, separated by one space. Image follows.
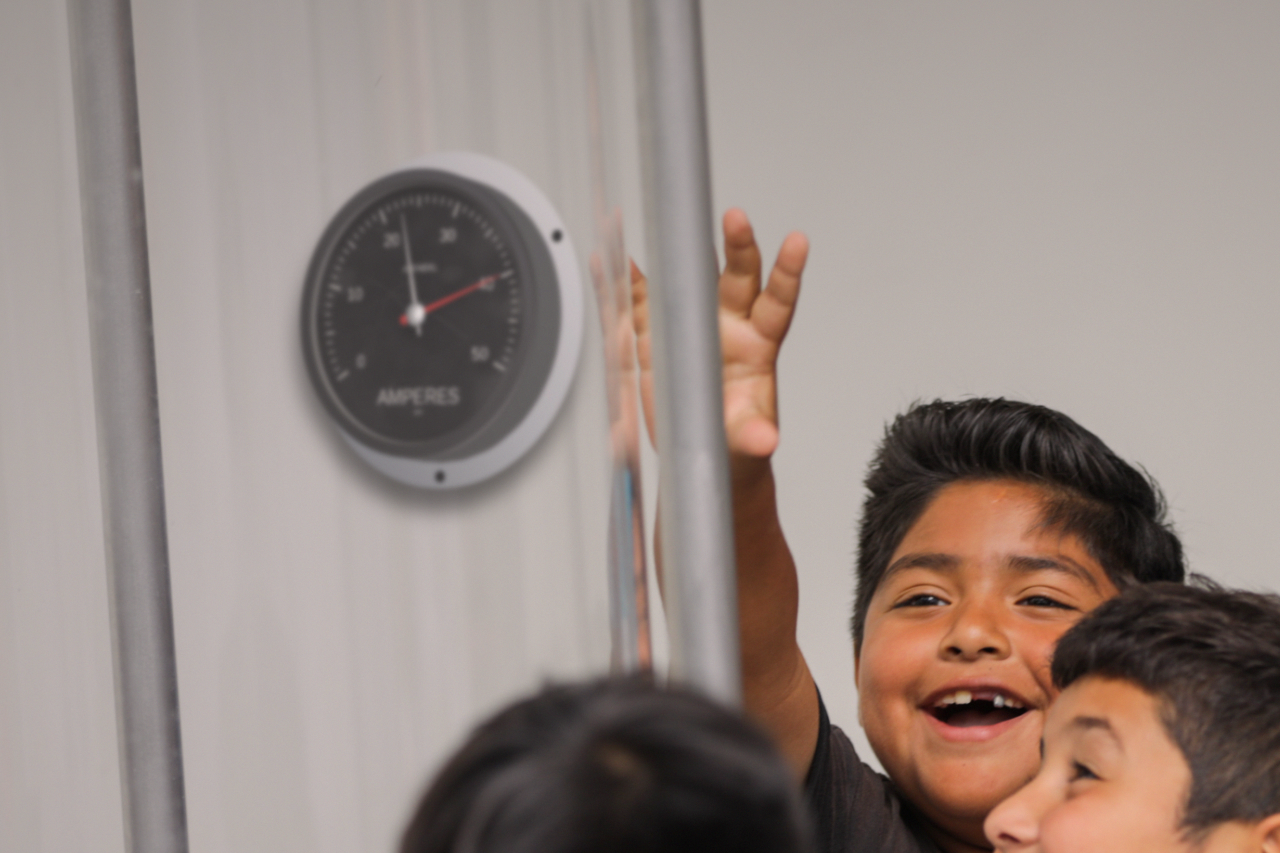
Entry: 40 A
